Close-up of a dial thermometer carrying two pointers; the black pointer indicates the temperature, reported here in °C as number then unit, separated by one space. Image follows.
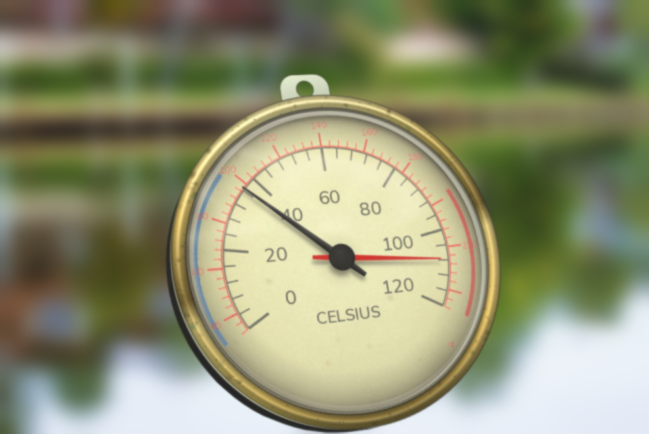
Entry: 36 °C
